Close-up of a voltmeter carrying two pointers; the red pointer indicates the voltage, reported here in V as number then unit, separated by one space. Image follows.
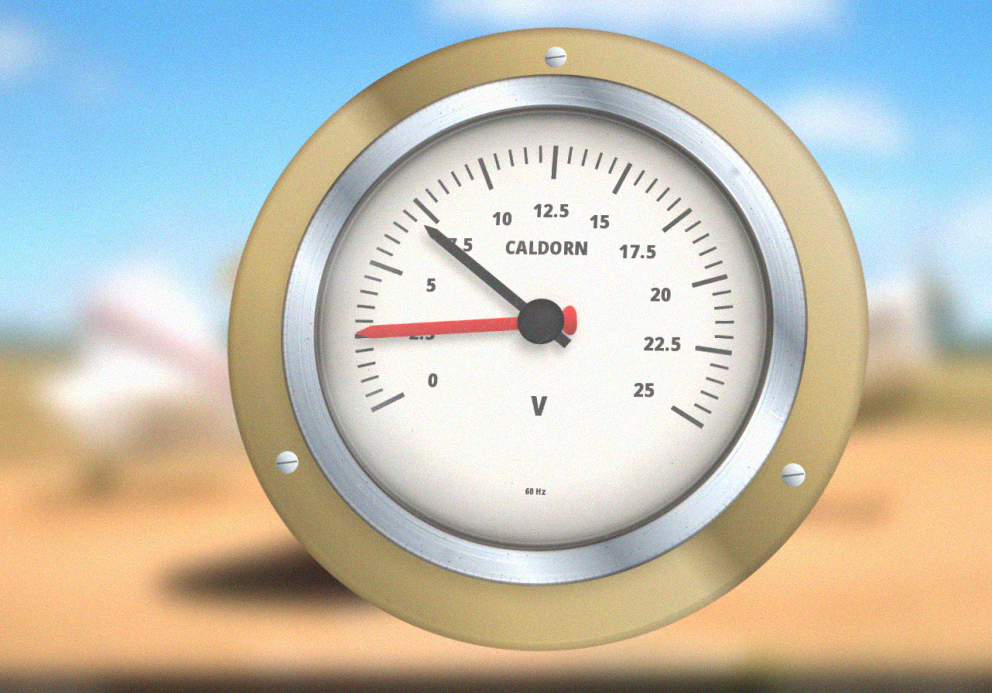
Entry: 2.5 V
